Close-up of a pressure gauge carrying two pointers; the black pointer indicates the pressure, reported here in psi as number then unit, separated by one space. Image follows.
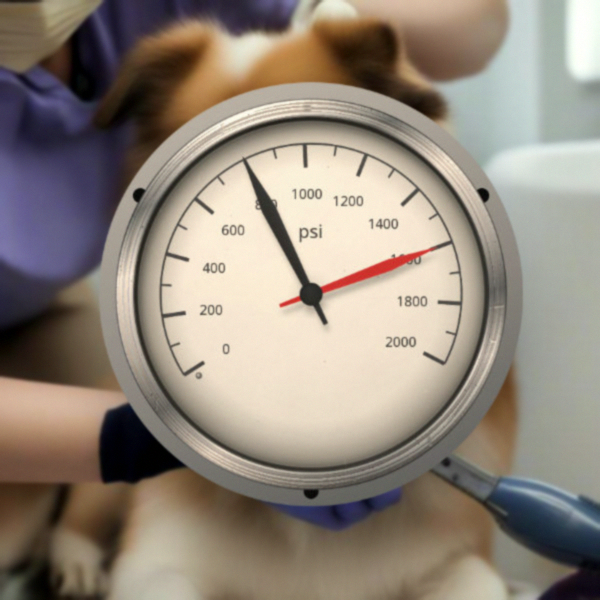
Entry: 800 psi
